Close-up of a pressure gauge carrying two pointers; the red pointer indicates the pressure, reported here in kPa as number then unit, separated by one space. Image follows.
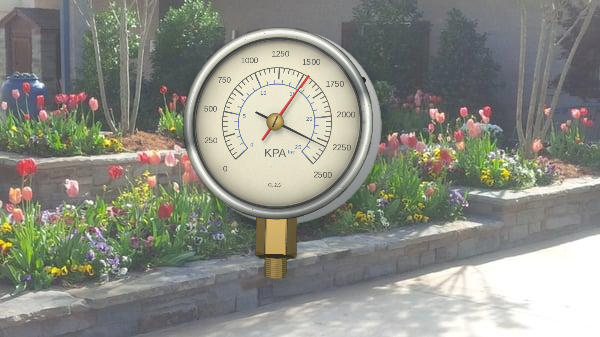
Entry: 1550 kPa
